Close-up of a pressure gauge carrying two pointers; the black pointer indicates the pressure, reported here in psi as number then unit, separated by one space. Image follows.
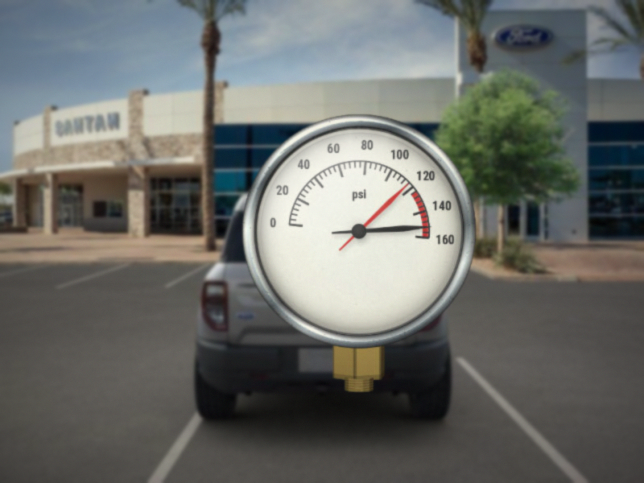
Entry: 152 psi
